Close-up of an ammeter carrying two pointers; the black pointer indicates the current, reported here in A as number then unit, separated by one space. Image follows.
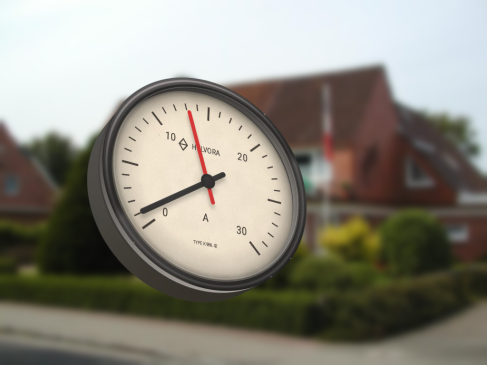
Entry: 1 A
